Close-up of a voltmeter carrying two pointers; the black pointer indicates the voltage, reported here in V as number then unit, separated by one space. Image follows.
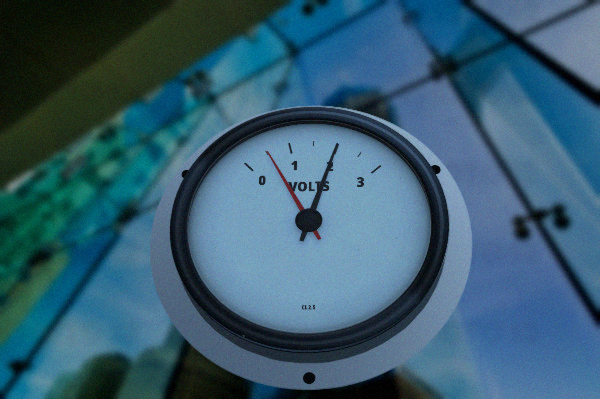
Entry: 2 V
